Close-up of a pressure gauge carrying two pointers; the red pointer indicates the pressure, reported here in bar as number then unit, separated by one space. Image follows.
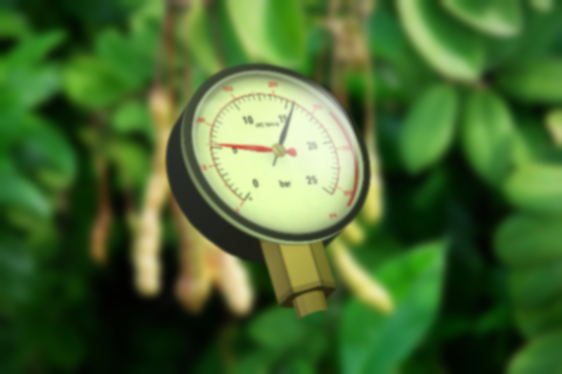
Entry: 5 bar
